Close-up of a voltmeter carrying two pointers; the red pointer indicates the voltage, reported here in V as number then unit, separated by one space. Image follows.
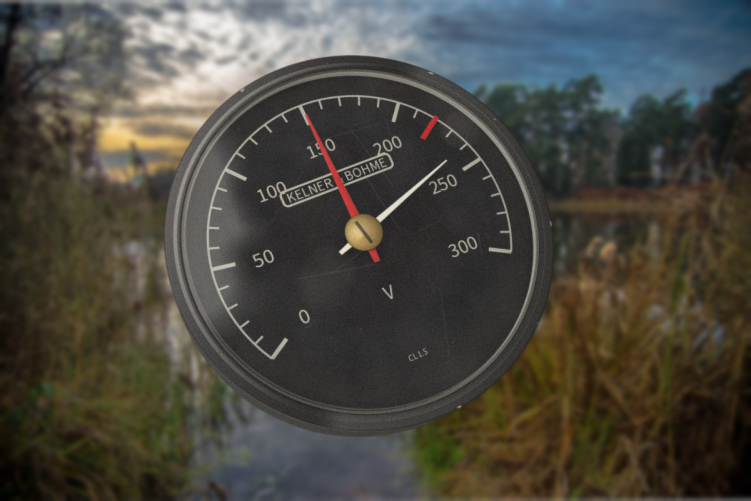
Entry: 150 V
